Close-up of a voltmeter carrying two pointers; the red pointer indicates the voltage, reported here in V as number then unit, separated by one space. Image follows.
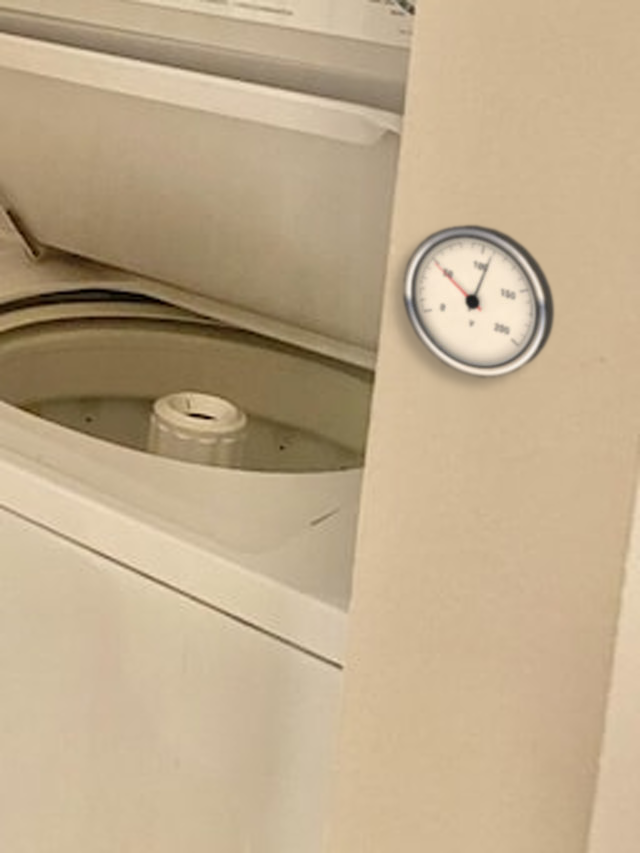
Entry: 50 V
